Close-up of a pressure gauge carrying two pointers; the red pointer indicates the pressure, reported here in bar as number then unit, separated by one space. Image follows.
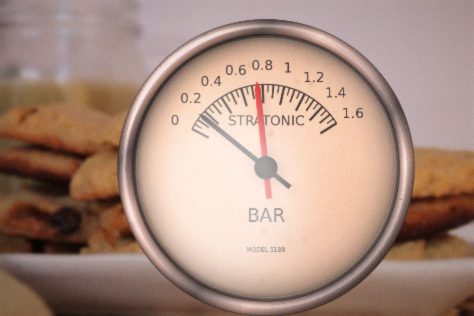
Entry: 0.75 bar
